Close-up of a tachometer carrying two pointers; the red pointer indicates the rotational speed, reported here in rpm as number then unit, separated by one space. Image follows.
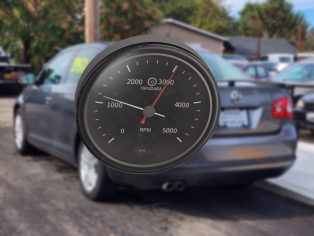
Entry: 3000 rpm
